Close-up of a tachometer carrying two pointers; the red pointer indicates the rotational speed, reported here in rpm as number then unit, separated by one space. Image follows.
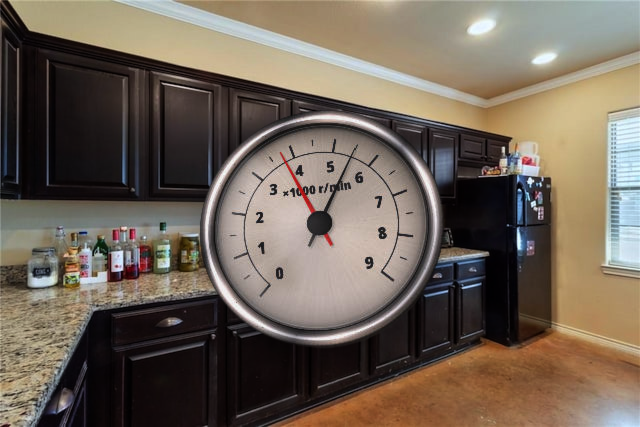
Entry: 3750 rpm
